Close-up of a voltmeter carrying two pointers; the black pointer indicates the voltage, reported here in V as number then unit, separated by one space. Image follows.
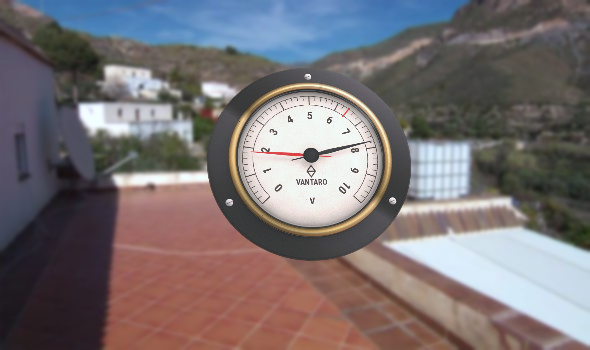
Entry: 7.8 V
